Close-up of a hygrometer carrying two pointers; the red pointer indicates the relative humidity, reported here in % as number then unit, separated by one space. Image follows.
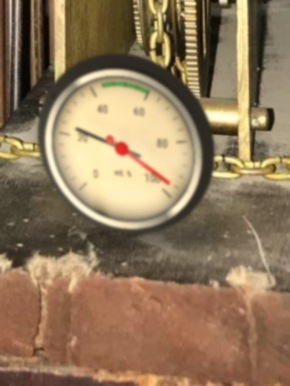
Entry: 96 %
